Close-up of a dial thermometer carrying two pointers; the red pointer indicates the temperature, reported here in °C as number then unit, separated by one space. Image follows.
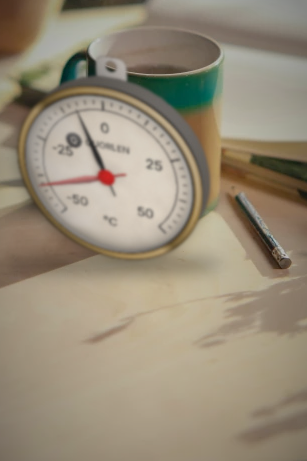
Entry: -40 °C
